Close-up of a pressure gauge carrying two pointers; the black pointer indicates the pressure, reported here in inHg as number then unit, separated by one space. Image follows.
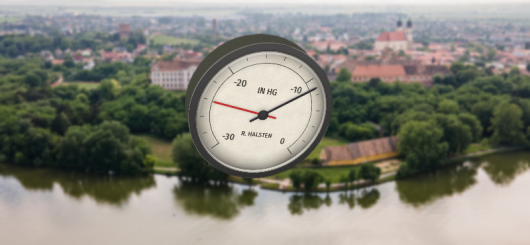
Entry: -9 inHg
